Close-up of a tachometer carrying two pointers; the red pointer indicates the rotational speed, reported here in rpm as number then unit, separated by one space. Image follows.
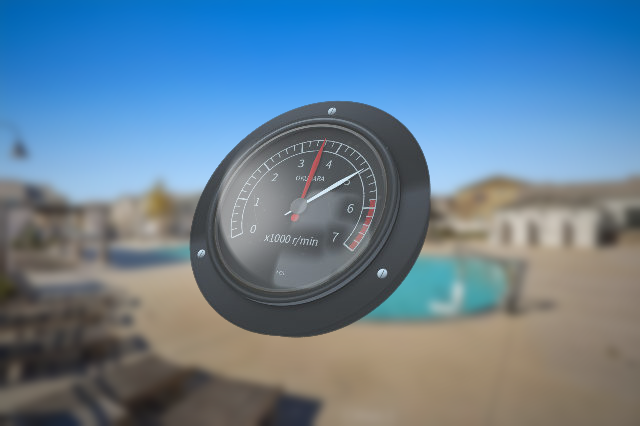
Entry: 3600 rpm
